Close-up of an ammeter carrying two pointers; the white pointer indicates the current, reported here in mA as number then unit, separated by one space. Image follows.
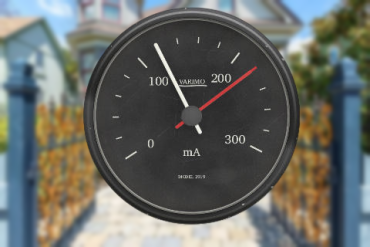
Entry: 120 mA
